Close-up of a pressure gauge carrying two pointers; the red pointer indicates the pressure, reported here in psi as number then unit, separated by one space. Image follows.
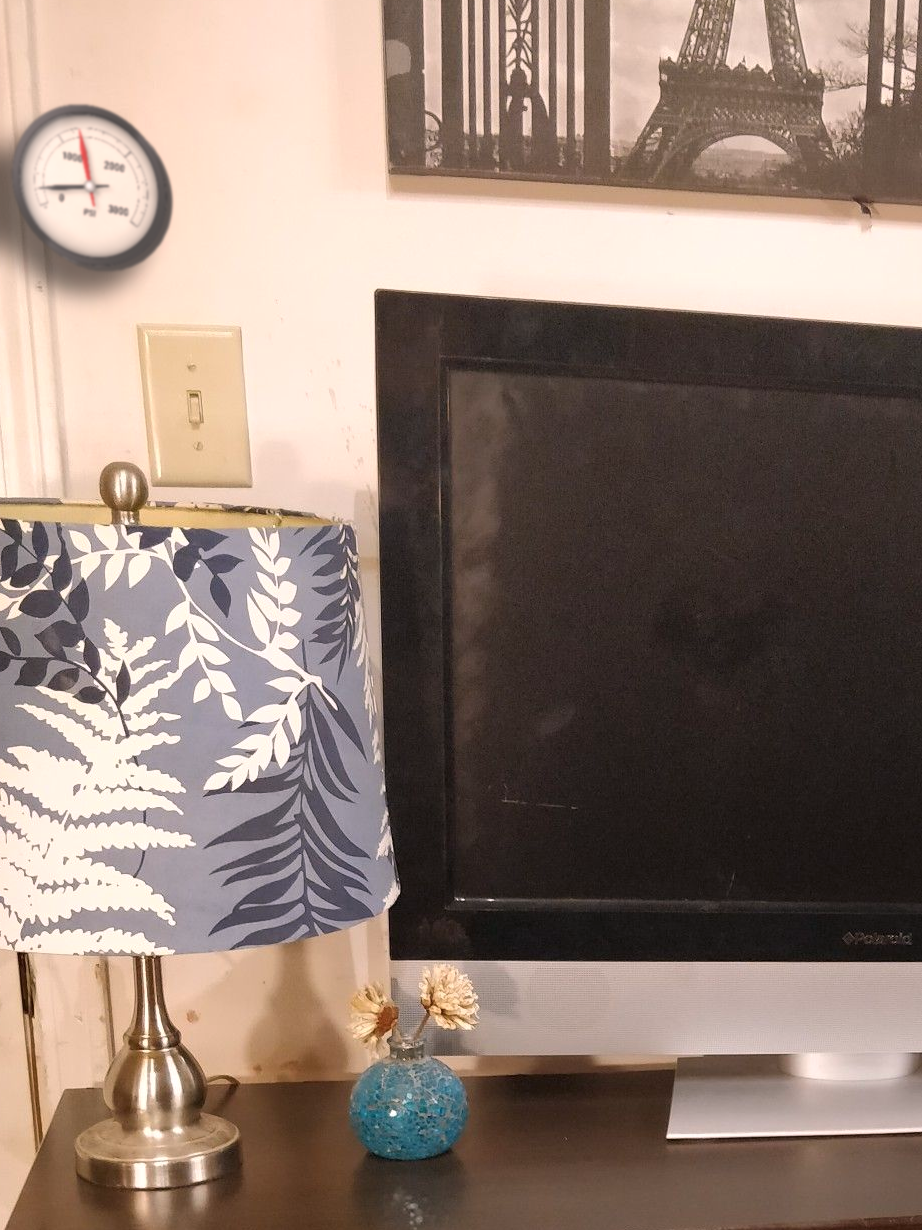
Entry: 1300 psi
